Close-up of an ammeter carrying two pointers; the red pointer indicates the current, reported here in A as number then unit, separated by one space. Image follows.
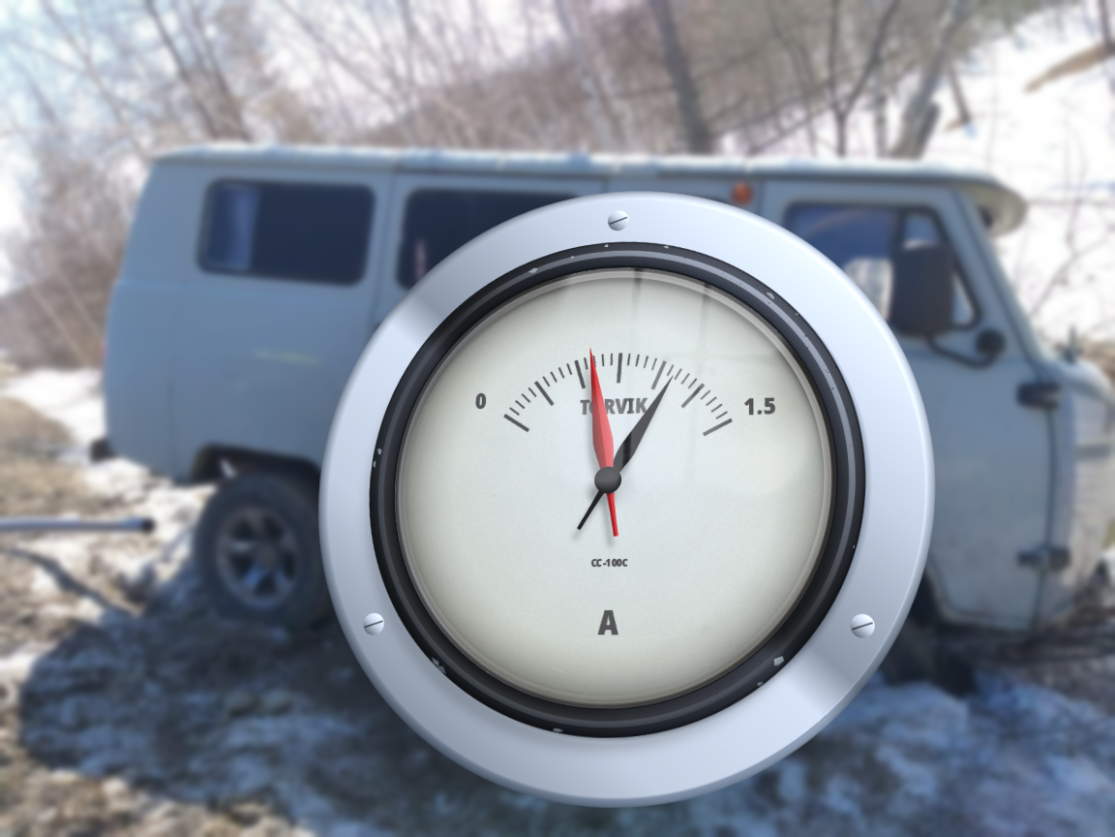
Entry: 0.6 A
